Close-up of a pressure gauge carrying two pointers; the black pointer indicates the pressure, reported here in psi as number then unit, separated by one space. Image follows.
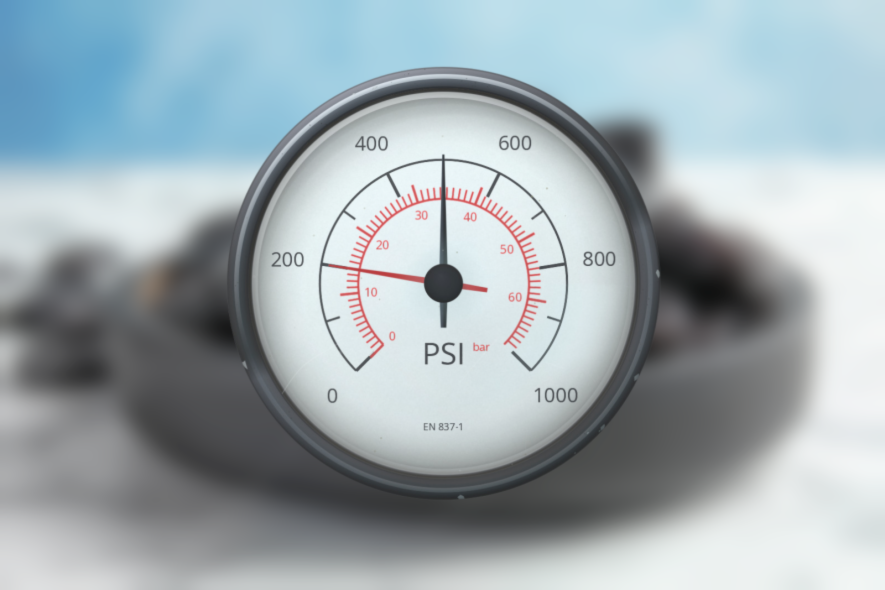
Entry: 500 psi
